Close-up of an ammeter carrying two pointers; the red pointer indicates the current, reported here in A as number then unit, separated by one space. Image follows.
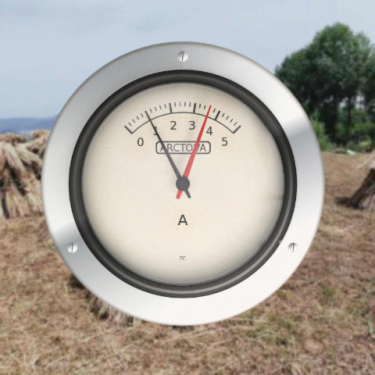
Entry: 3.6 A
